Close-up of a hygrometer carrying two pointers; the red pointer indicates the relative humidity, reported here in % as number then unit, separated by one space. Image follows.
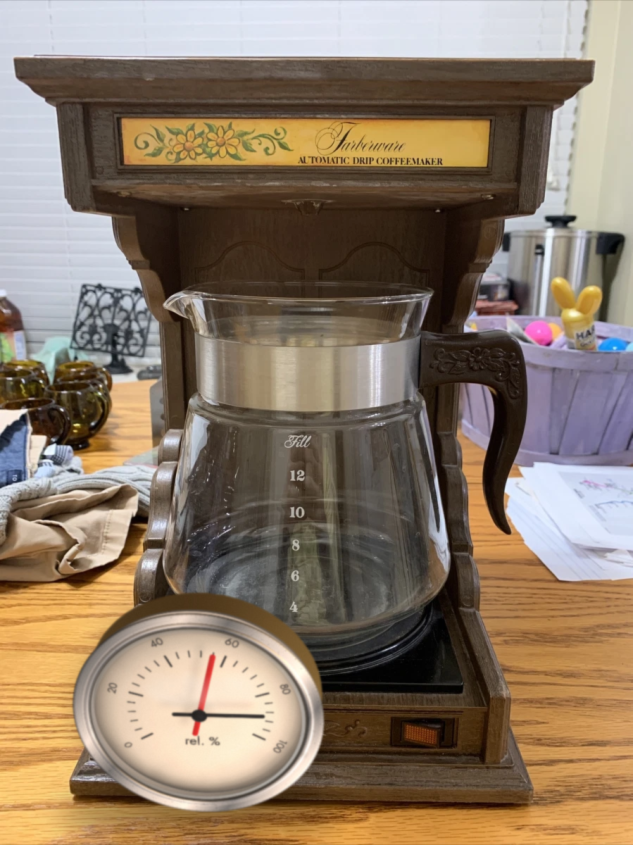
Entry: 56 %
